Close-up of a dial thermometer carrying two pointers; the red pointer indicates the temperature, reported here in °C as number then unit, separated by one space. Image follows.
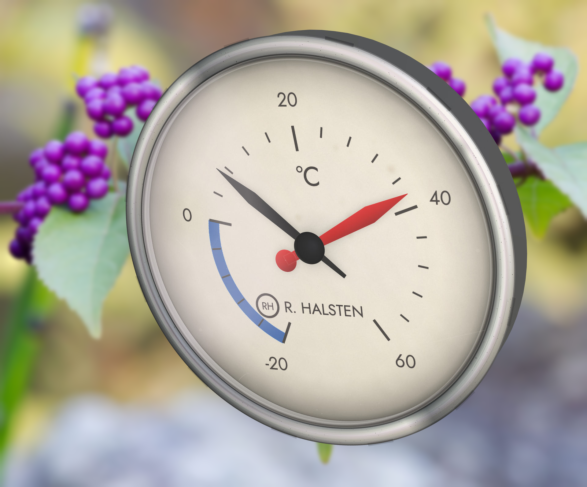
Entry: 38 °C
